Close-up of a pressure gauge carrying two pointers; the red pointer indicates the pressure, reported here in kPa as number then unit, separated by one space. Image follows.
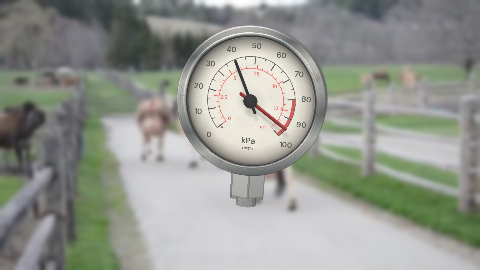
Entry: 95 kPa
